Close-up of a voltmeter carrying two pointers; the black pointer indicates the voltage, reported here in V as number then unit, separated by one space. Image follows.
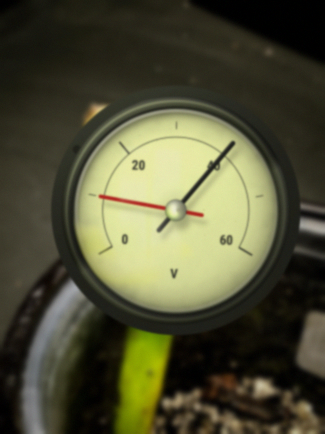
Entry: 40 V
